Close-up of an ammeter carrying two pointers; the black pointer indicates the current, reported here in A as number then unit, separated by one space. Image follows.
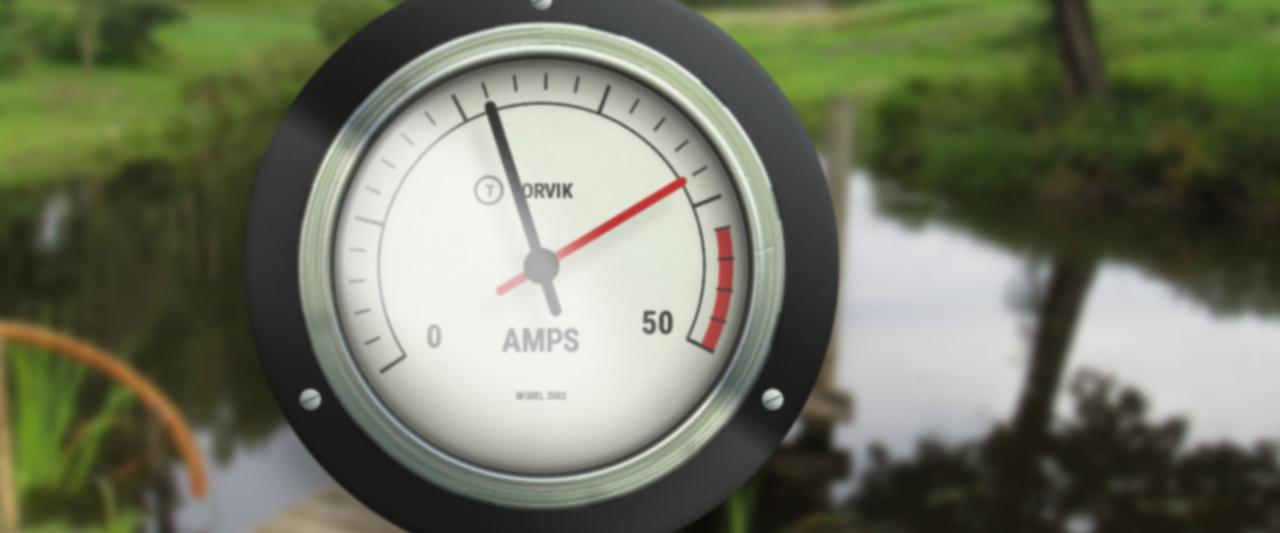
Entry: 22 A
